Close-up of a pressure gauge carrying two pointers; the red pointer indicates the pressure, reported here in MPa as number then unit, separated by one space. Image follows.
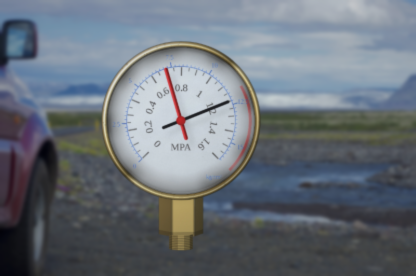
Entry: 0.7 MPa
